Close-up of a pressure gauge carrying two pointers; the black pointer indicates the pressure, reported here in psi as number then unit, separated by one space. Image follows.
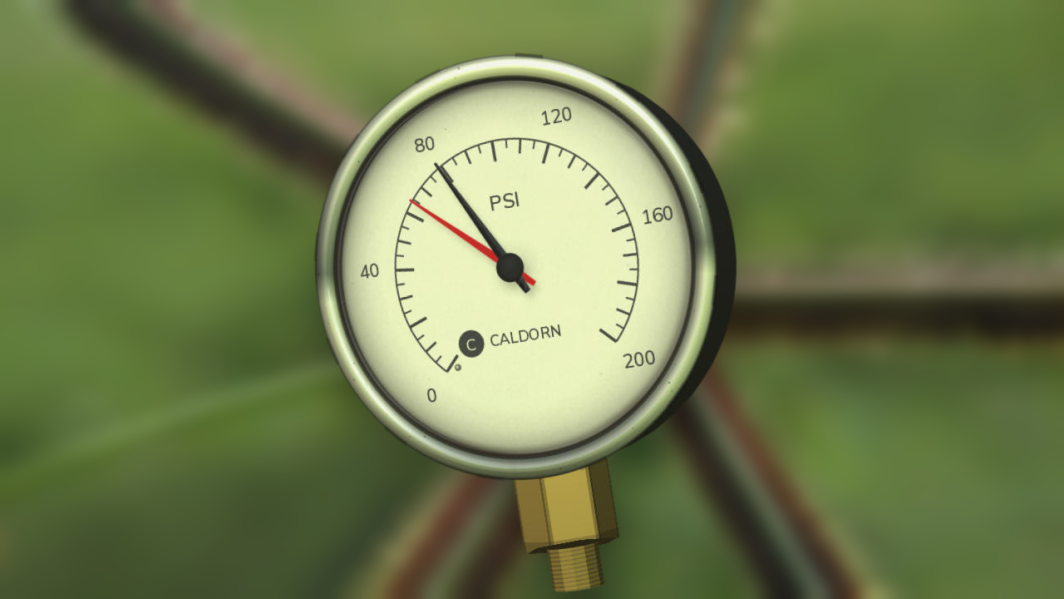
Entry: 80 psi
